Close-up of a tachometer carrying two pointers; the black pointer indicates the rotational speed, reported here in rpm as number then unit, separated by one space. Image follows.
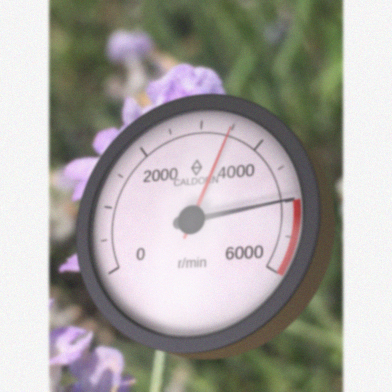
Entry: 5000 rpm
